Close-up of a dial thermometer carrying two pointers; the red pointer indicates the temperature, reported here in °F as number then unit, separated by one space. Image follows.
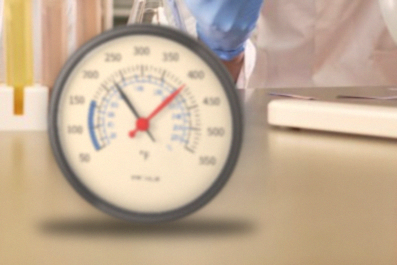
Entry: 400 °F
